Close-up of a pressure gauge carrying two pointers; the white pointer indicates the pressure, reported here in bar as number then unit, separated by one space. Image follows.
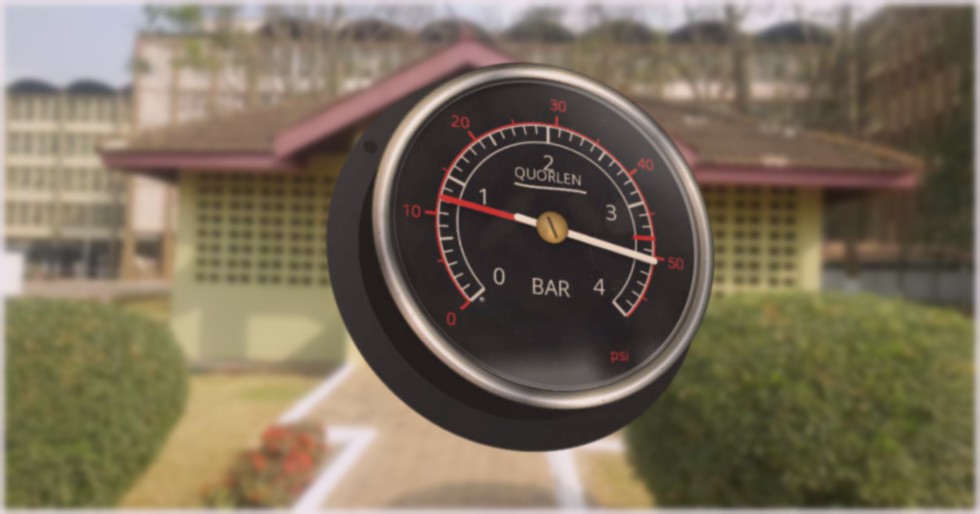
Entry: 3.5 bar
